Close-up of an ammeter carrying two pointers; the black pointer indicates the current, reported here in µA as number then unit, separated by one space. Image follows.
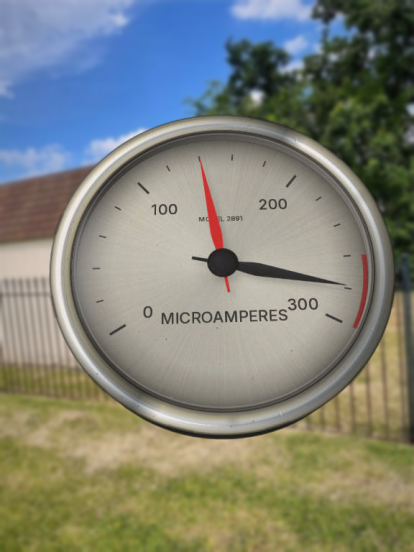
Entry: 280 µA
